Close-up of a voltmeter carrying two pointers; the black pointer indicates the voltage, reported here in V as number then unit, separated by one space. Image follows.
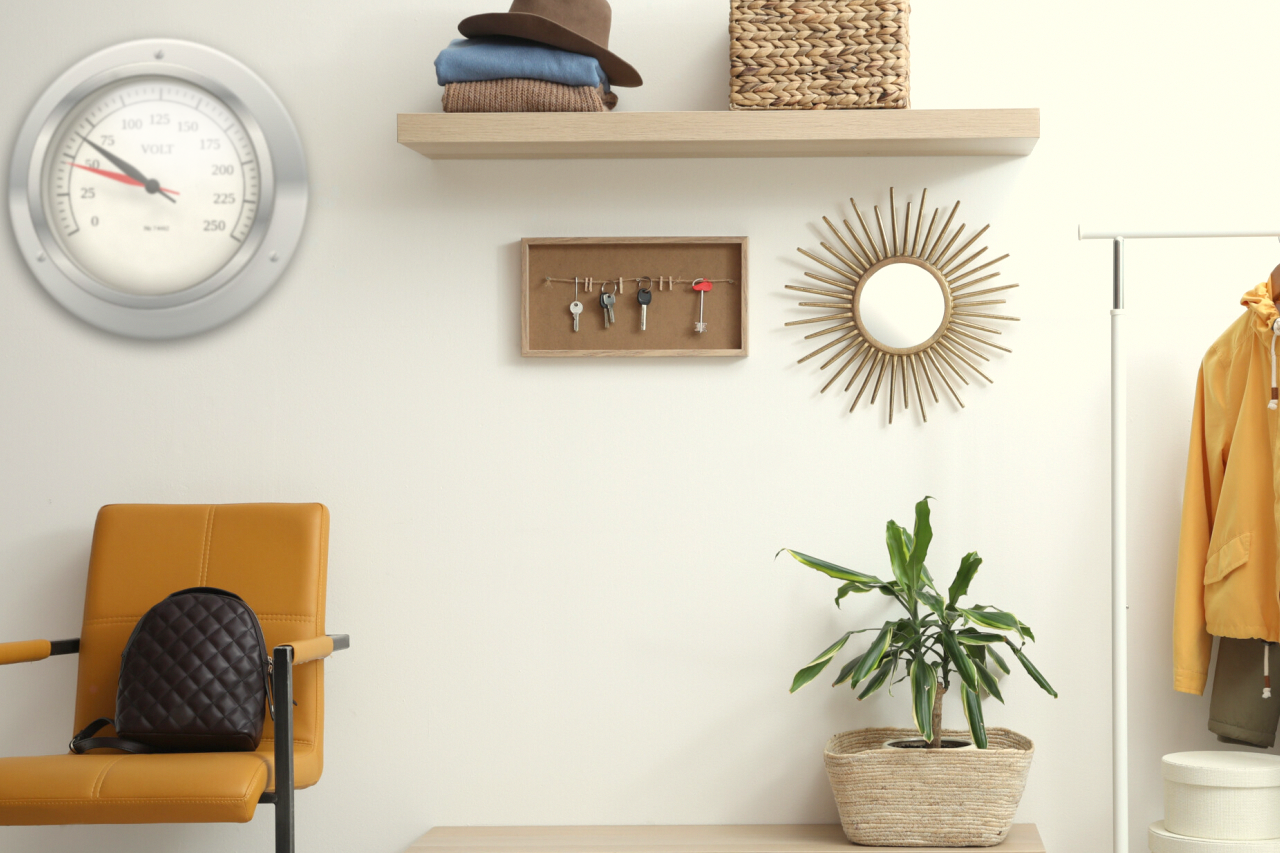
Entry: 65 V
